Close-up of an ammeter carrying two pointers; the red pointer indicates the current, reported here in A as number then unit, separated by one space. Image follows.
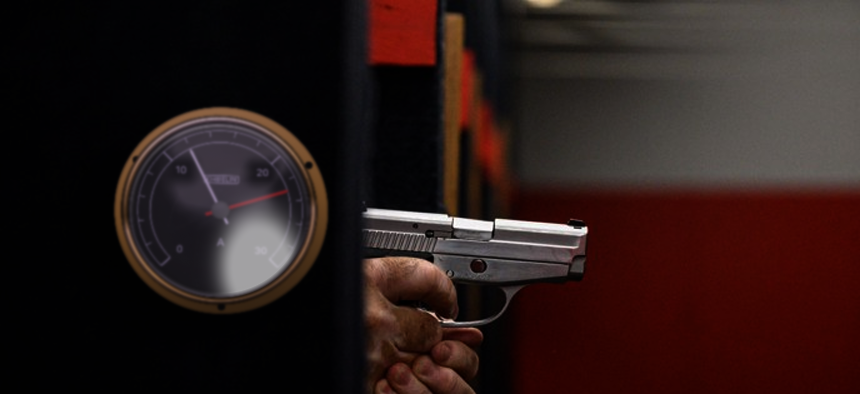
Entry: 23 A
